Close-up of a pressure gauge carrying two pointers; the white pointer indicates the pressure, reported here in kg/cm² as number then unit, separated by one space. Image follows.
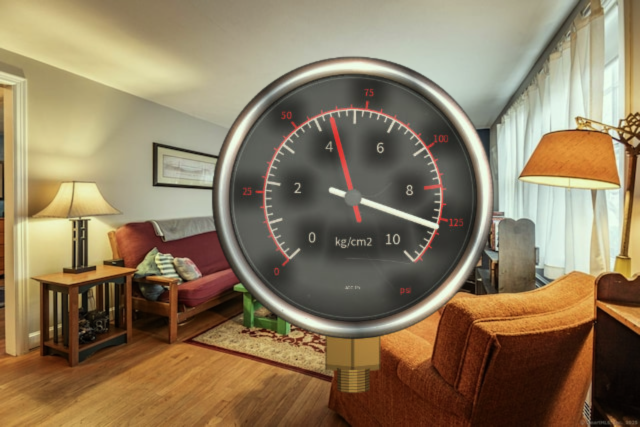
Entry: 9 kg/cm²
